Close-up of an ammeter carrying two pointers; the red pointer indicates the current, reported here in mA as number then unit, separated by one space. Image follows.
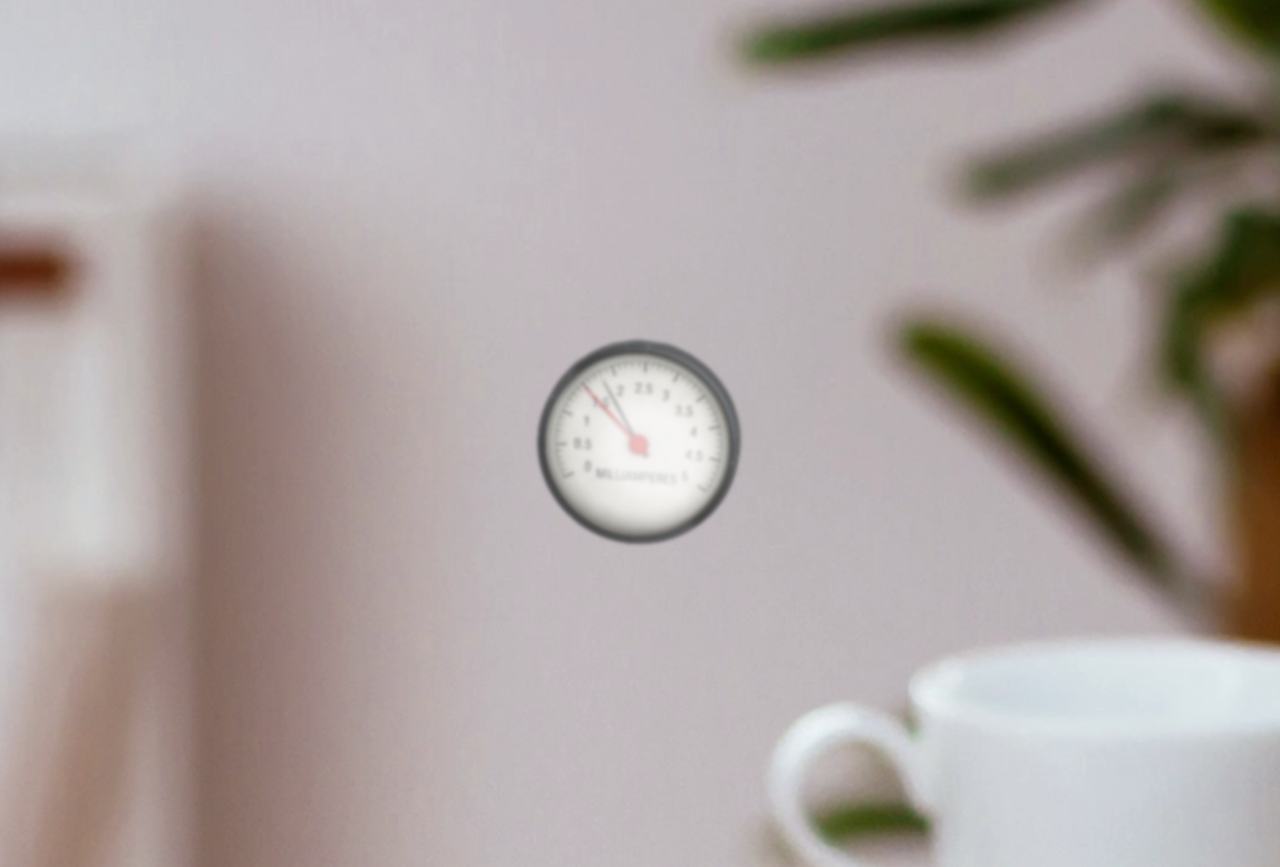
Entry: 1.5 mA
